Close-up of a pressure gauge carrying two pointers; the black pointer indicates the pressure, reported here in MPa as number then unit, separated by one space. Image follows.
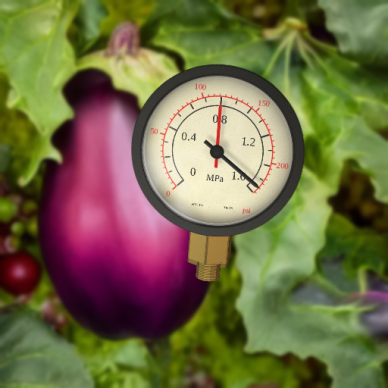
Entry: 1.55 MPa
